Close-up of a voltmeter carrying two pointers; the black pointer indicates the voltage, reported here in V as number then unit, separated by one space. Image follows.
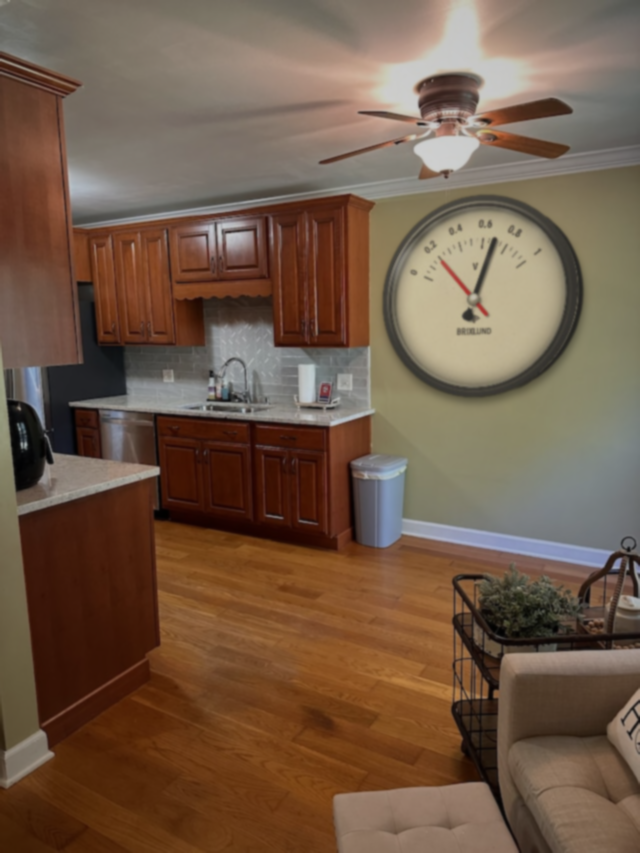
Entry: 0.7 V
